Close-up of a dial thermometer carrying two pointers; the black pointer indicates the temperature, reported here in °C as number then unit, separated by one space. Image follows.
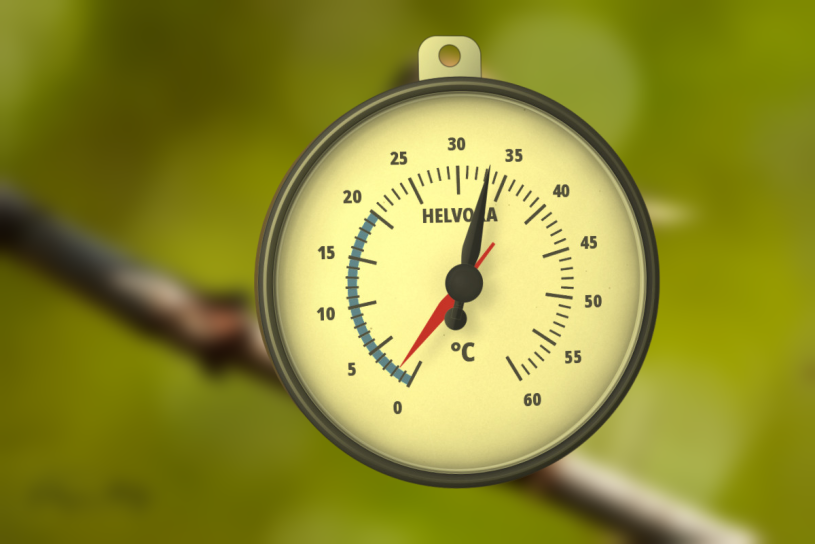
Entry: 33 °C
